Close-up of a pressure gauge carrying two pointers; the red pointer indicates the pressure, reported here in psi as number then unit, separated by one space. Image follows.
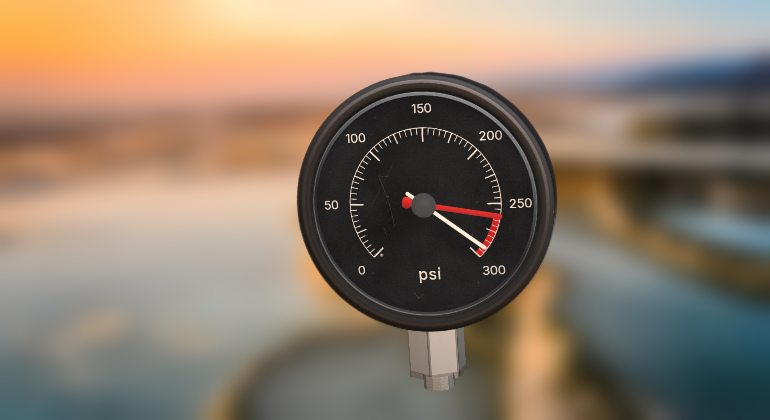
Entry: 260 psi
